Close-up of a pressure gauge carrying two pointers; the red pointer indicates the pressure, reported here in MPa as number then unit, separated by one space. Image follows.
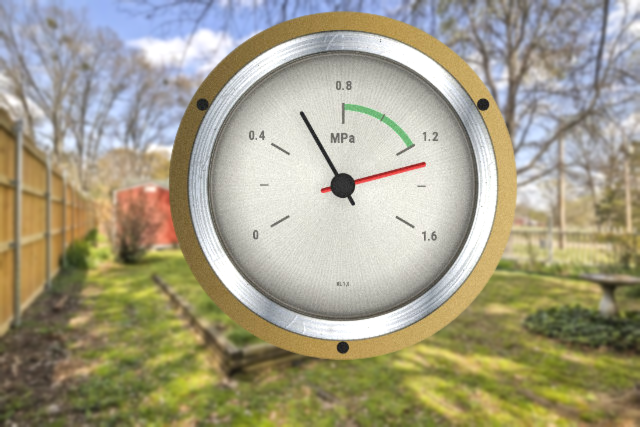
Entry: 1.3 MPa
